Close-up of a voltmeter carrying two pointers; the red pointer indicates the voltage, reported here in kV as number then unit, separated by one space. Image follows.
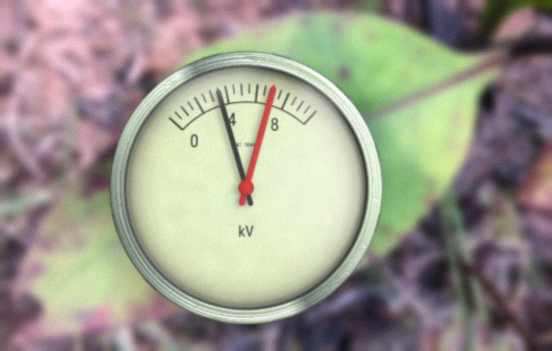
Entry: 7 kV
